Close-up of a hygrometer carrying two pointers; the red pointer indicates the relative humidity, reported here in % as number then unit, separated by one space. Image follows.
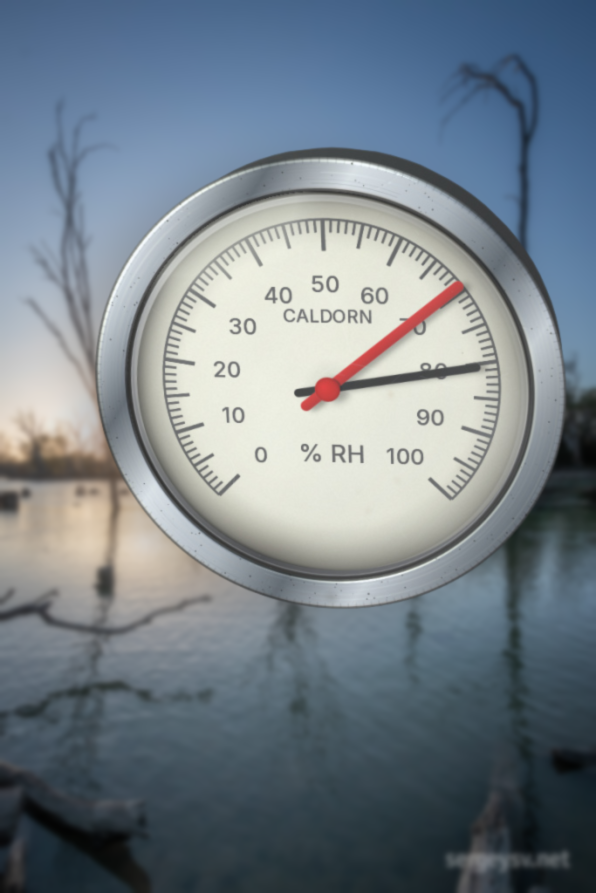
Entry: 69 %
